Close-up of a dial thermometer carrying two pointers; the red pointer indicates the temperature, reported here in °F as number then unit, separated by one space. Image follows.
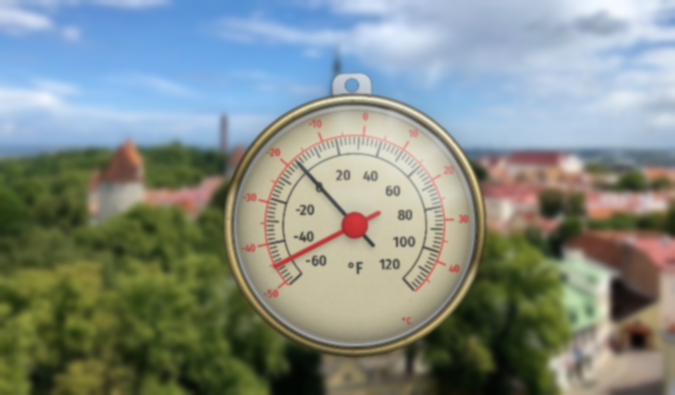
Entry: -50 °F
